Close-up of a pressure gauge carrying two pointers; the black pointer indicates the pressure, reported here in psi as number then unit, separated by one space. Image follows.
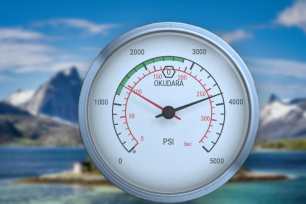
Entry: 3800 psi
